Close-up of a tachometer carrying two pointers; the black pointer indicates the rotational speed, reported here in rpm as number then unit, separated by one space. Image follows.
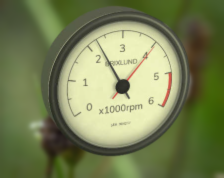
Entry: 2250 rpm
